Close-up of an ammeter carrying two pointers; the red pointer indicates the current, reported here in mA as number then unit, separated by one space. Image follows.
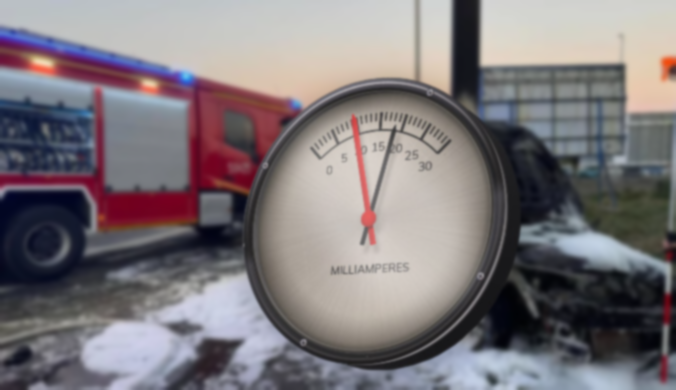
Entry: 10 mA
